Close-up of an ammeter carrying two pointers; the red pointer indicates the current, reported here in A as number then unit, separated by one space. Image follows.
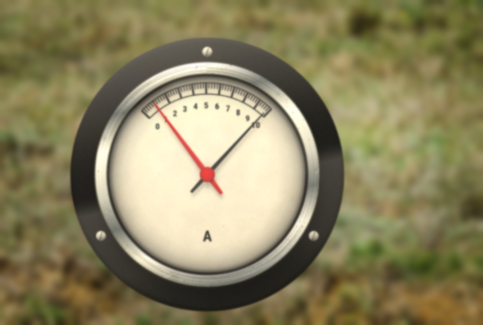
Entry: 1 A
